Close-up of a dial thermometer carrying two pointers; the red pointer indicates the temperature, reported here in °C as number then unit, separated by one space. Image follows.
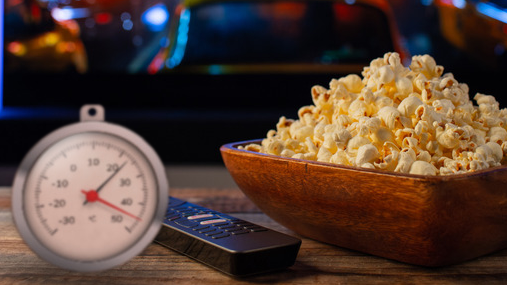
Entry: 45 °C
